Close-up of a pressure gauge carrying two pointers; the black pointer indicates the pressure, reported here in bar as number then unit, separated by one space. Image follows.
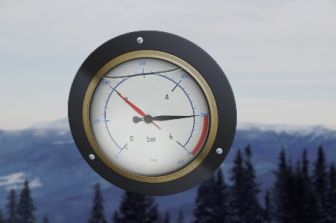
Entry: 5 bar
